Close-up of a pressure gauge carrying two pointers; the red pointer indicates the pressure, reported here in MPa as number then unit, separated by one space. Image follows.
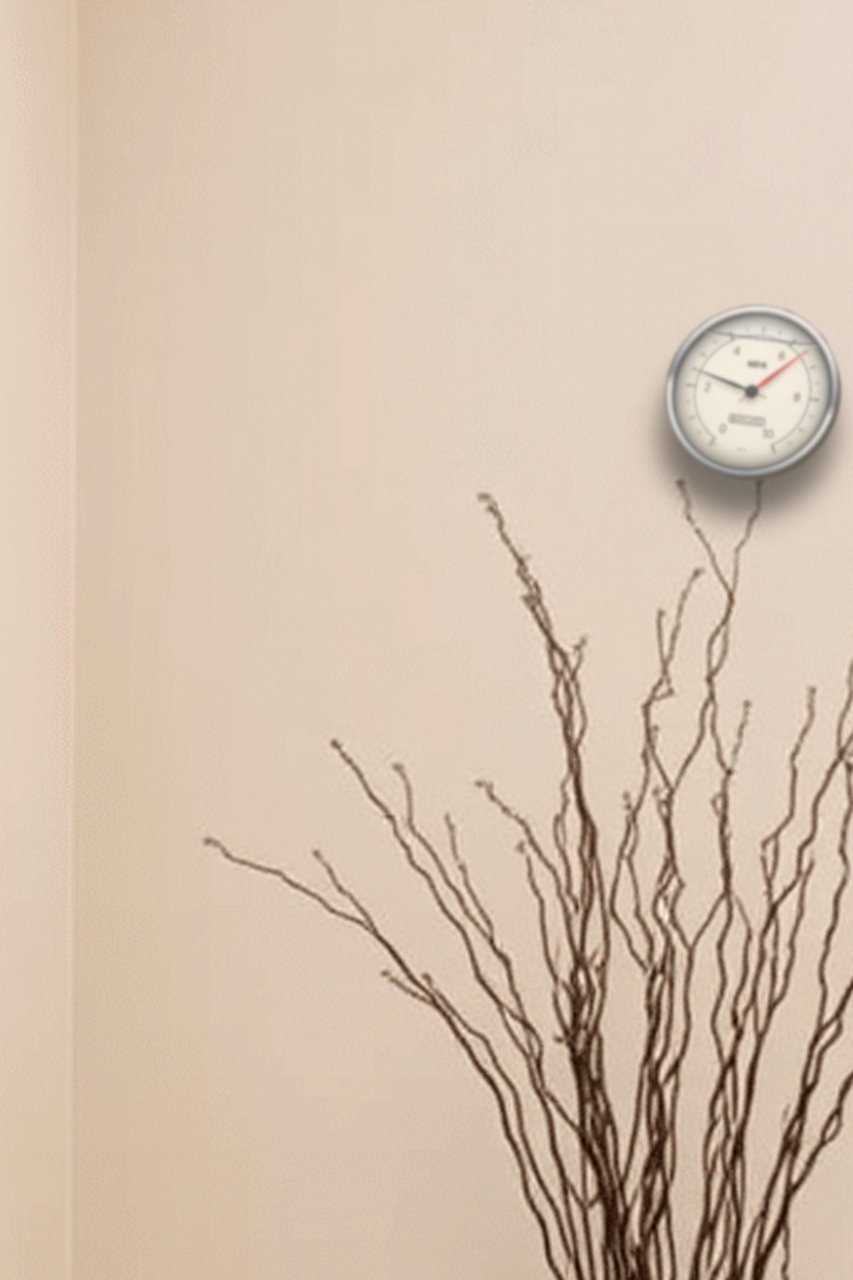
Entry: 6.5 MPa
